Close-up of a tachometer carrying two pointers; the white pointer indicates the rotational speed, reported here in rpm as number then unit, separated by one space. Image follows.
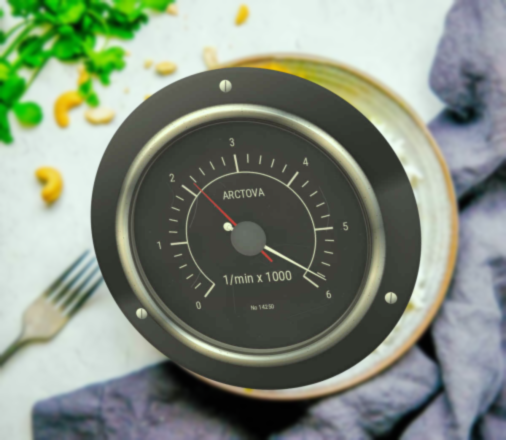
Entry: 5800 rpm
